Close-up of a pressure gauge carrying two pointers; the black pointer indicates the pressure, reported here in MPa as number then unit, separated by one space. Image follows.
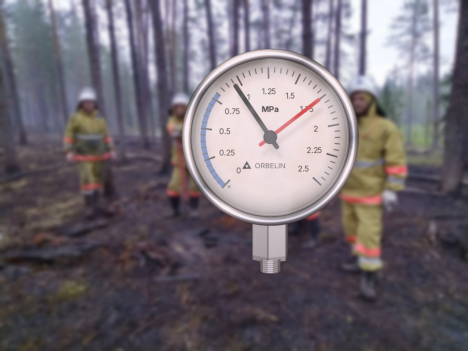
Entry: 0.95 MPa
